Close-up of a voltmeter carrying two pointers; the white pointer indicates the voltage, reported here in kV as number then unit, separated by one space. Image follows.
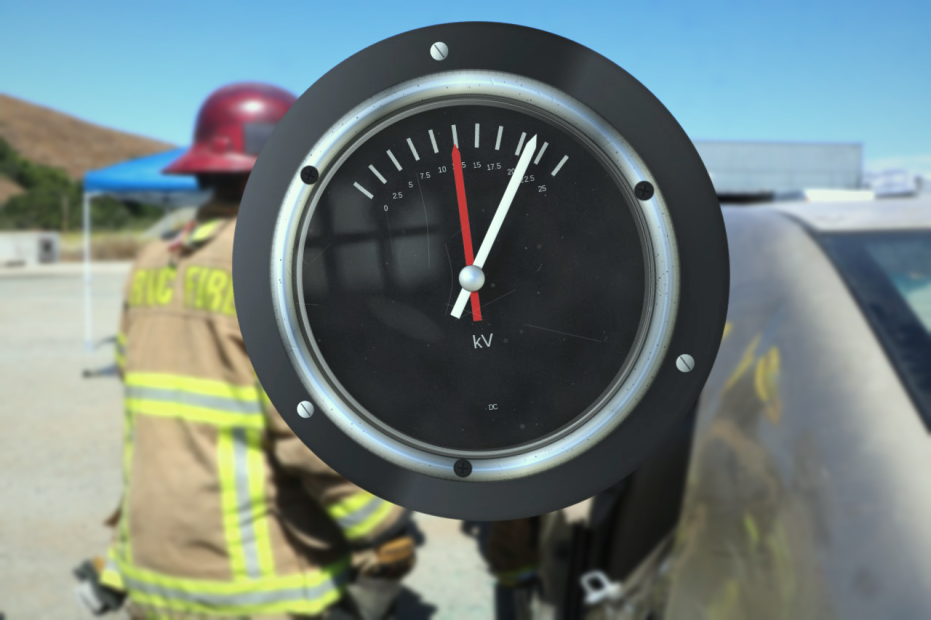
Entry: 21.25 kV
